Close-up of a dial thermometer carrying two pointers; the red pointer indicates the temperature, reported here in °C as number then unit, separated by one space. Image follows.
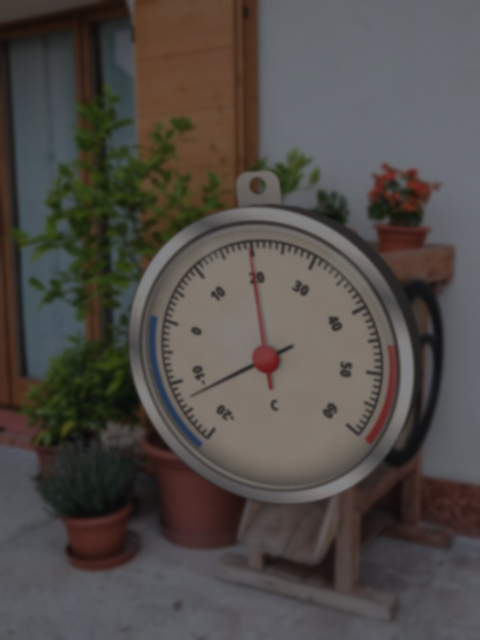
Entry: 20 °C
